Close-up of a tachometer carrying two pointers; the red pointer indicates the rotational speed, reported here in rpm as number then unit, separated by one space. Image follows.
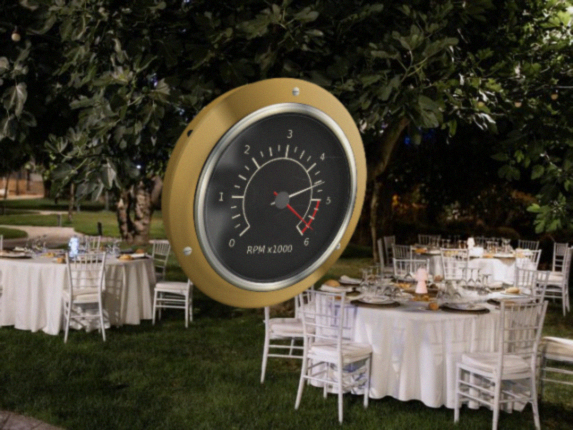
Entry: 5750 rpm
